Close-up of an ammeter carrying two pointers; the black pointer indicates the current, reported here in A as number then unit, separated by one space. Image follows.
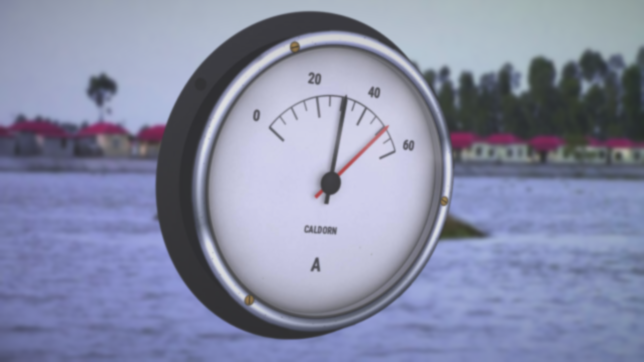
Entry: 30 A
